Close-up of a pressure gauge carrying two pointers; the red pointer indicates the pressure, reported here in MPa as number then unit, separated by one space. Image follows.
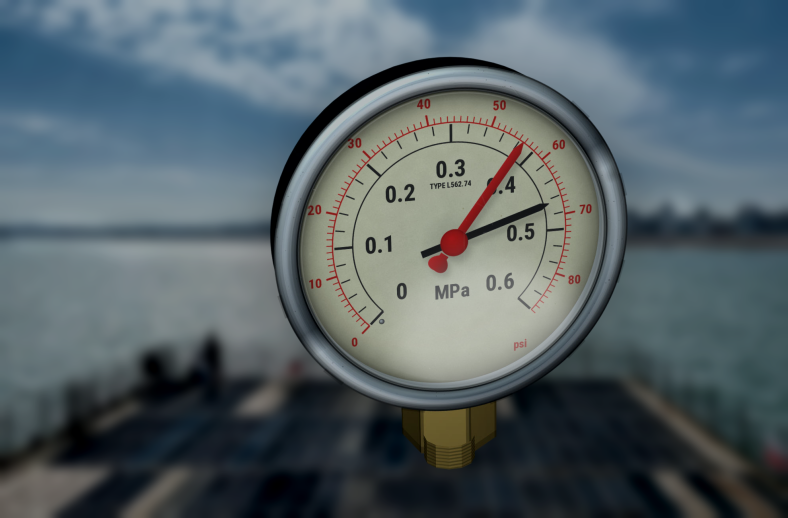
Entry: 0.38 MPa
